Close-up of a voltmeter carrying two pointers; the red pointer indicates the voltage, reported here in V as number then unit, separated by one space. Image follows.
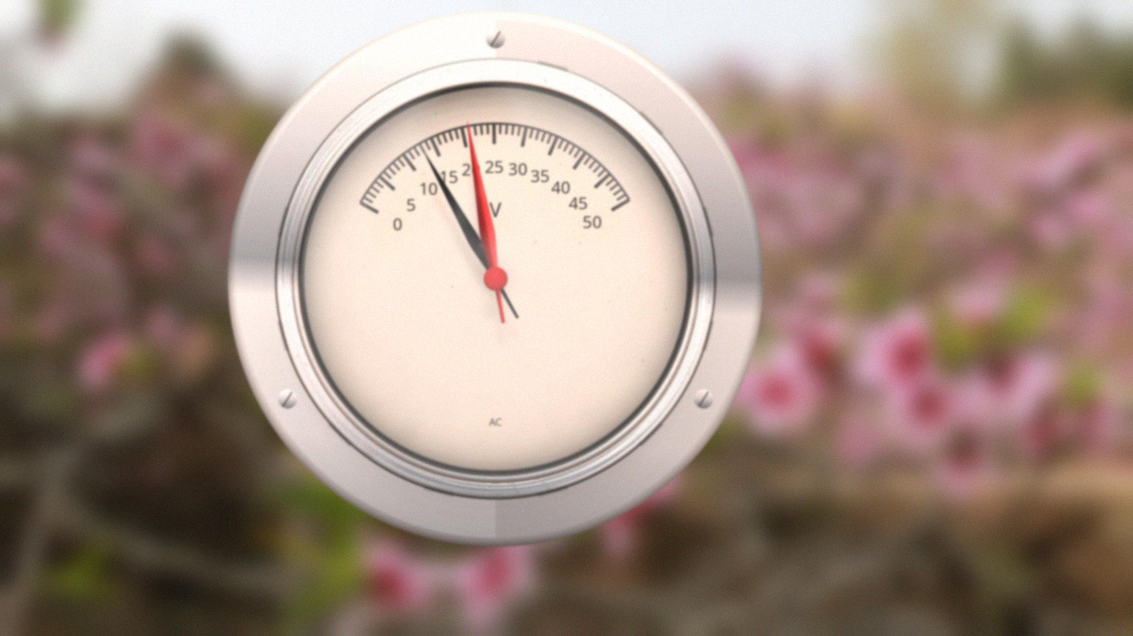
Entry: 21 V
